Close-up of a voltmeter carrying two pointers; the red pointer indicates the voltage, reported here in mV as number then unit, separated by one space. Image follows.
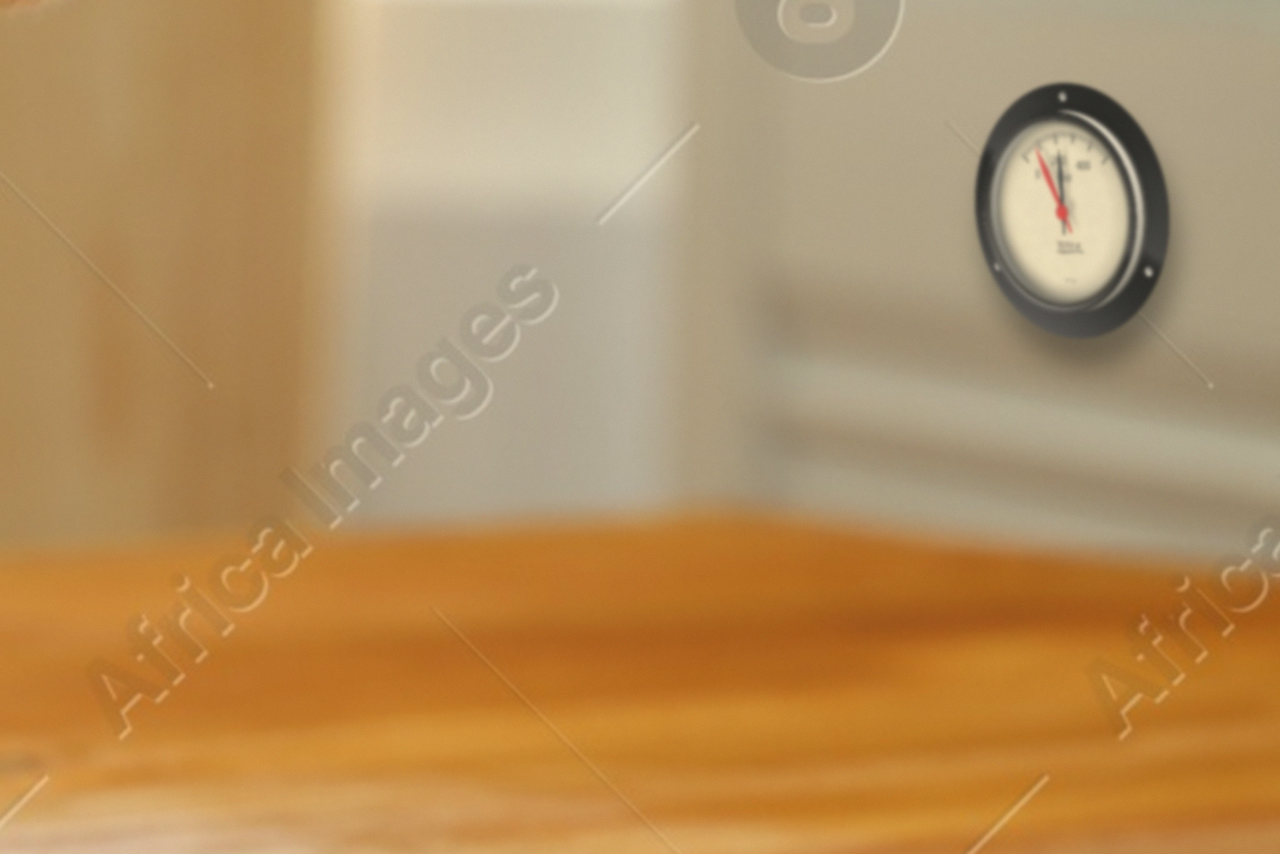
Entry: 100 mV
